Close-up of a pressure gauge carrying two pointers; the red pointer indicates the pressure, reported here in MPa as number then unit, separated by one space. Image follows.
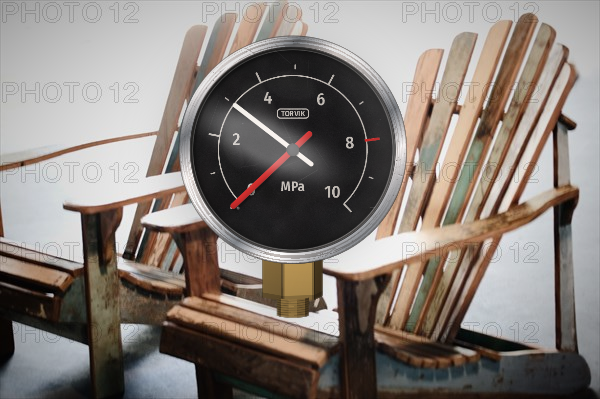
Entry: 0 MPa
